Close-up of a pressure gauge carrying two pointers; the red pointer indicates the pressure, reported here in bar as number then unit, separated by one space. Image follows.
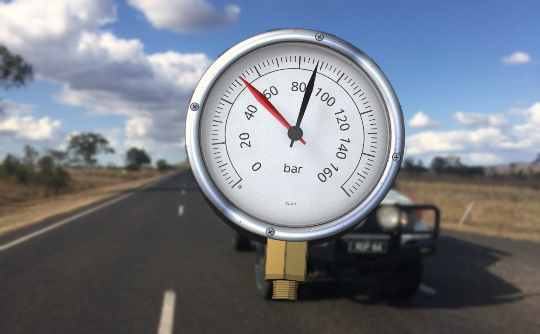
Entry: 52 bar
